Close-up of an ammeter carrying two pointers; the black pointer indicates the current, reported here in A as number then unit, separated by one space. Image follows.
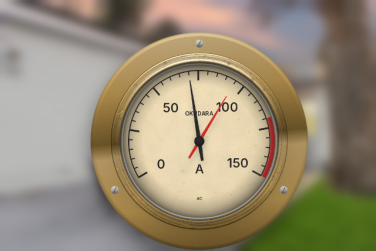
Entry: 70 A
